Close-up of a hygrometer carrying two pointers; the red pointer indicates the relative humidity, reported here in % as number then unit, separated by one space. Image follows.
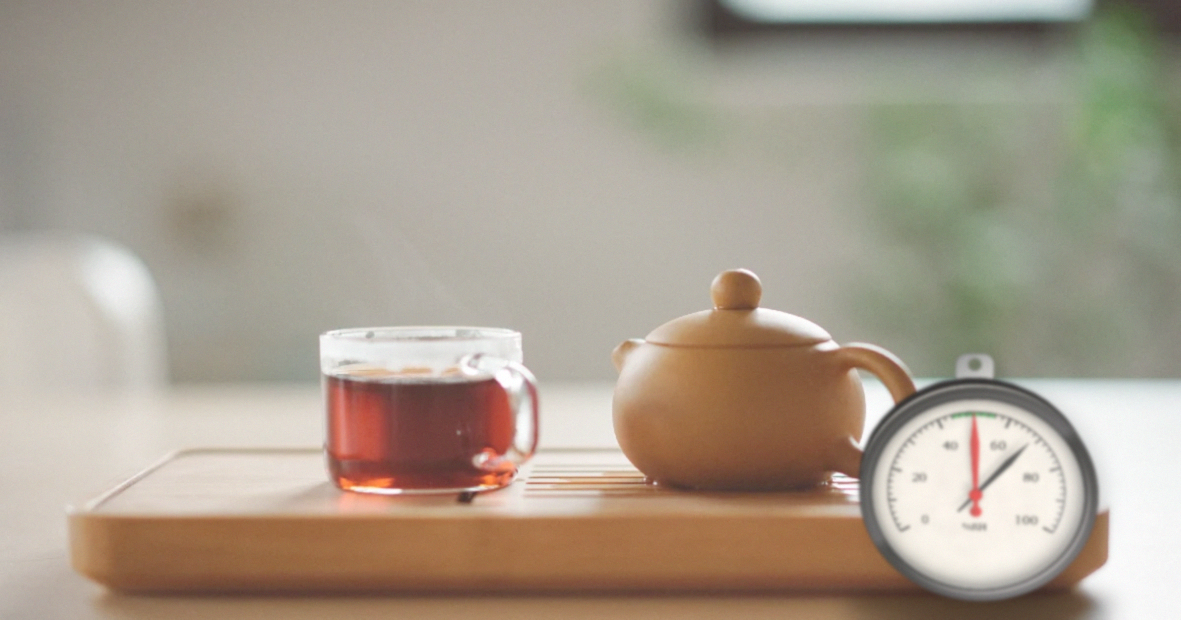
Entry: 50 %
